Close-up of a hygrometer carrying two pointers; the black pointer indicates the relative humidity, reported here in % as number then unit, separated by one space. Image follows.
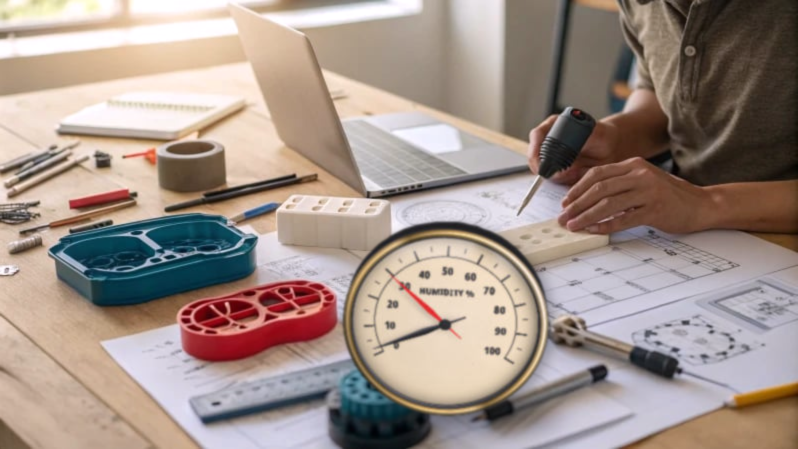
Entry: 2.5 %
